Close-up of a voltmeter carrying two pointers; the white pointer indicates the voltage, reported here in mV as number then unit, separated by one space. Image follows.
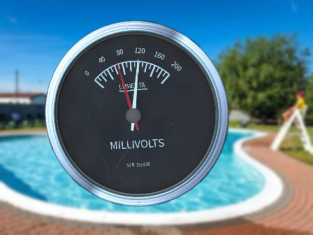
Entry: 120 mV
